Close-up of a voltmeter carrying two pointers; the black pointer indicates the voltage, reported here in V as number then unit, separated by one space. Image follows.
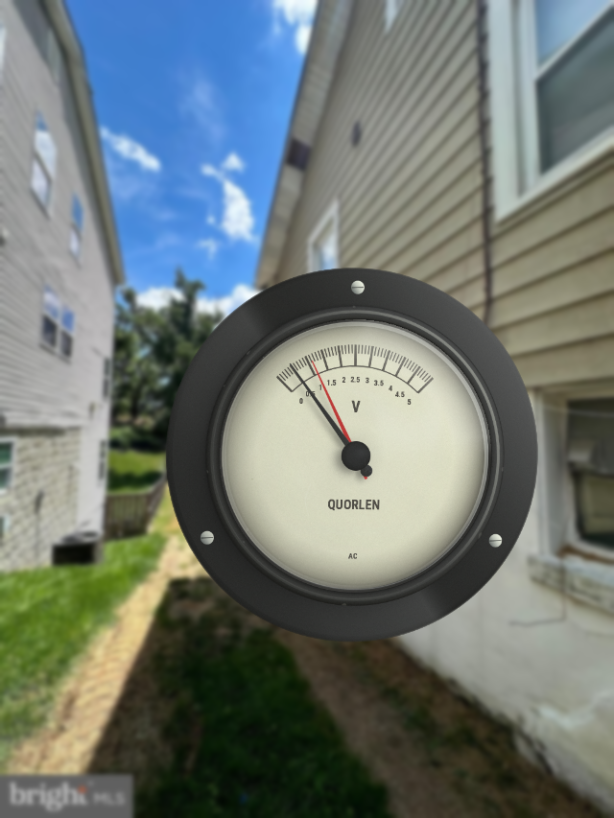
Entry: 0.5 V
